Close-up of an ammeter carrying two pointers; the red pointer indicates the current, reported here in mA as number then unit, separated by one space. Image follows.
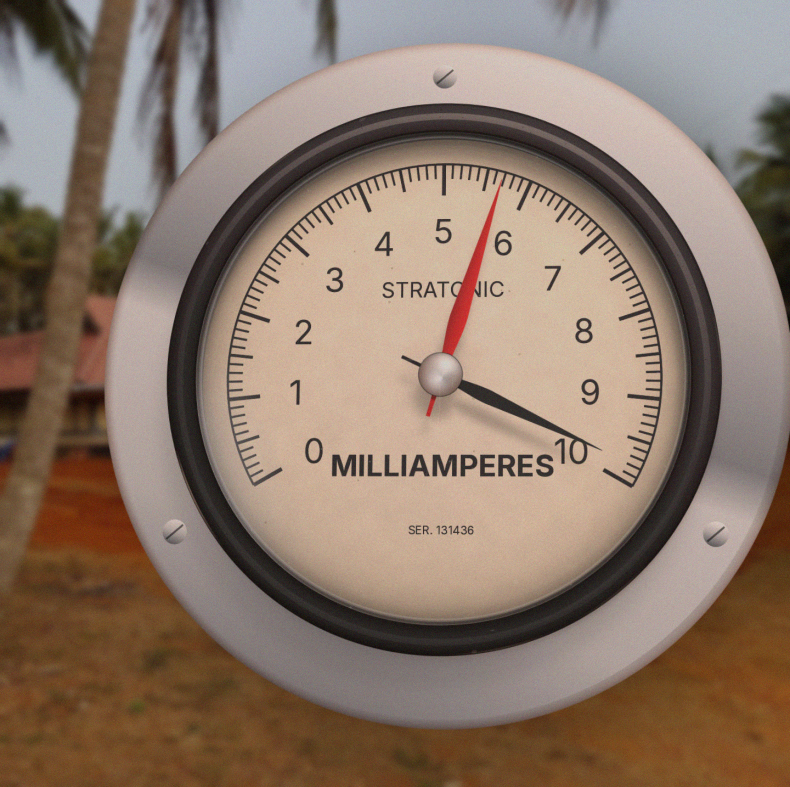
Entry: 5.7 mA
